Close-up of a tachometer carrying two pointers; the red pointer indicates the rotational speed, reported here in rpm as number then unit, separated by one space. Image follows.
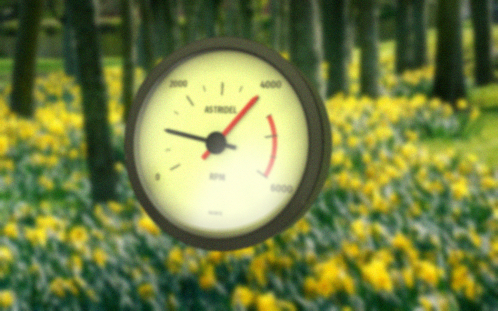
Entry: 4000 rpm
